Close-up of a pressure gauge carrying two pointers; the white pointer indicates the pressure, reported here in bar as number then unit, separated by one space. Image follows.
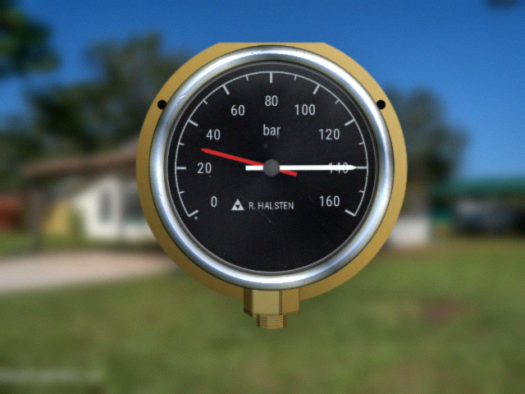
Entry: 140 bar
